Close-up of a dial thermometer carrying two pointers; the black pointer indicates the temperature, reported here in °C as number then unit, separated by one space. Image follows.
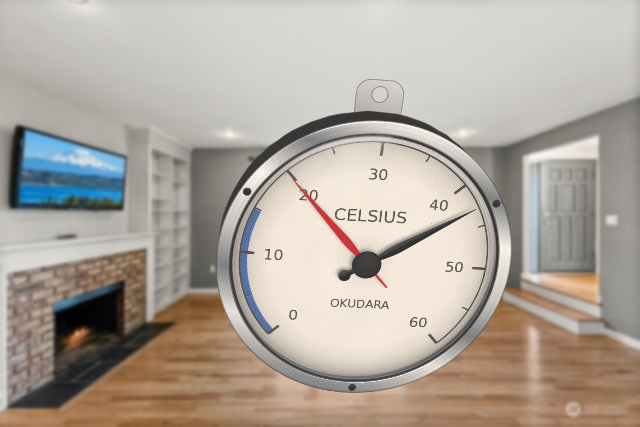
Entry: 42.5 °C
